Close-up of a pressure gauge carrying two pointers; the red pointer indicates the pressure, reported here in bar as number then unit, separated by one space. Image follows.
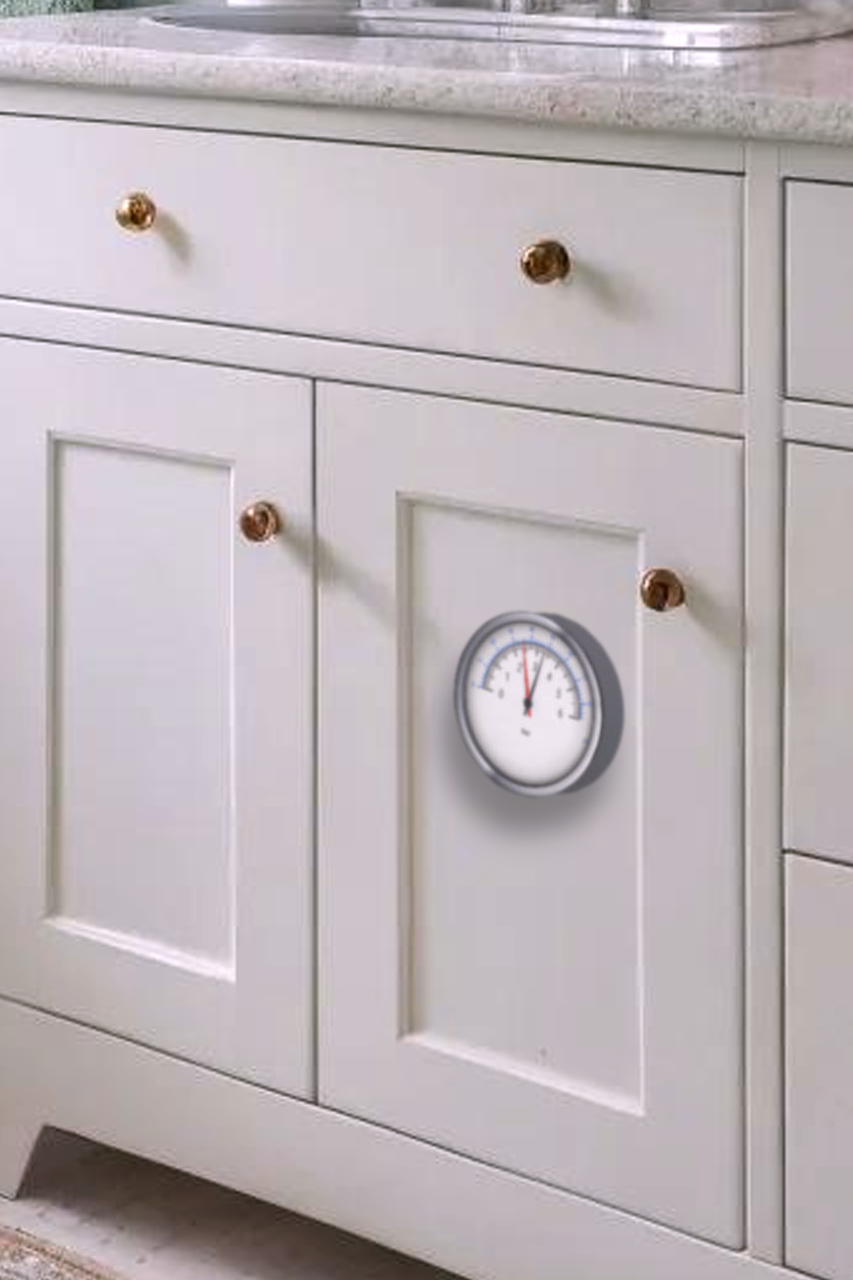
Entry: 2.5 bar
